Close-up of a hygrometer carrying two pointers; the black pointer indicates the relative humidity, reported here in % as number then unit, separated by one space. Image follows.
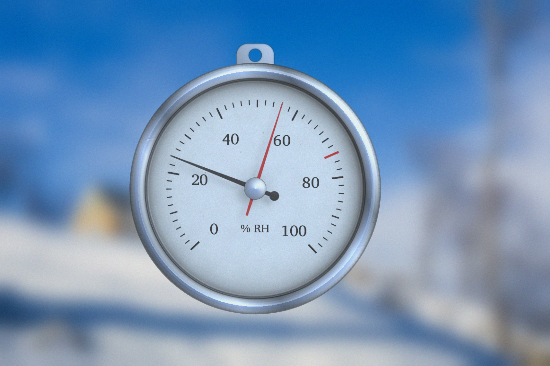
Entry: 24 %
